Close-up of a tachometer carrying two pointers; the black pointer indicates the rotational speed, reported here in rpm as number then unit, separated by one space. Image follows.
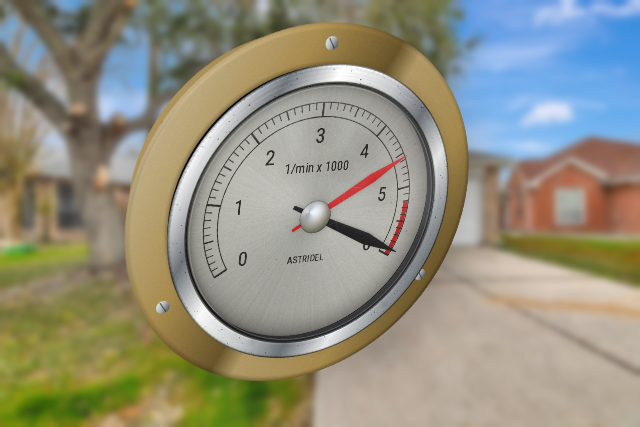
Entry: 5900 rpm
